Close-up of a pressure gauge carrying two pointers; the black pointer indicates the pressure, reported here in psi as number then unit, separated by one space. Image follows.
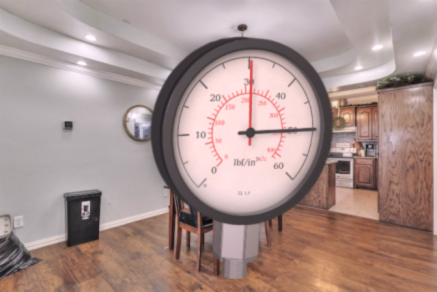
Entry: 50 psi
